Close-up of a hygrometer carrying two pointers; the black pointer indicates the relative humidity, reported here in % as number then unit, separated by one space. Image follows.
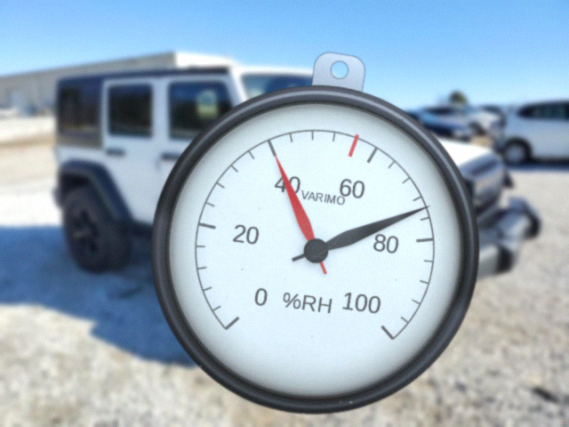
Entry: 74 %
